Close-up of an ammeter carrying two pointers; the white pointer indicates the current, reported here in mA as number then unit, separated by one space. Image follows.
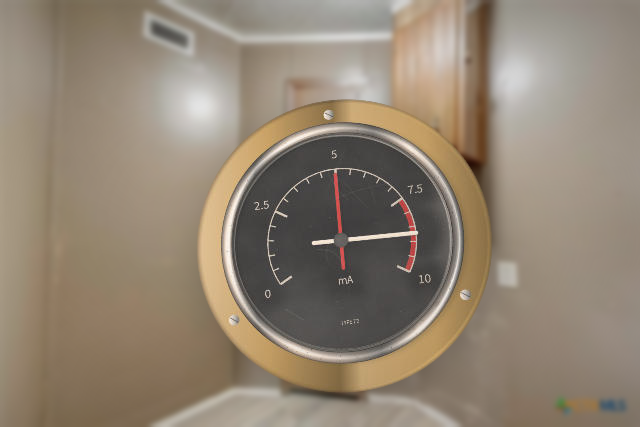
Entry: 8.75 mA
